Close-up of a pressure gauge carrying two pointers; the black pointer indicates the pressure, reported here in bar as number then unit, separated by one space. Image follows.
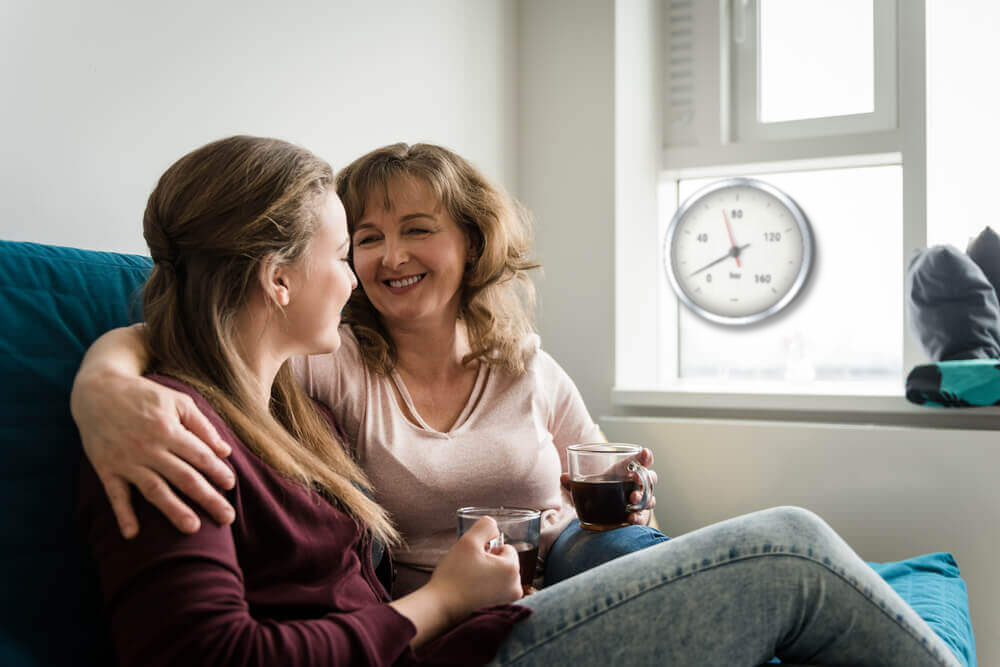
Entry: 10 bar
